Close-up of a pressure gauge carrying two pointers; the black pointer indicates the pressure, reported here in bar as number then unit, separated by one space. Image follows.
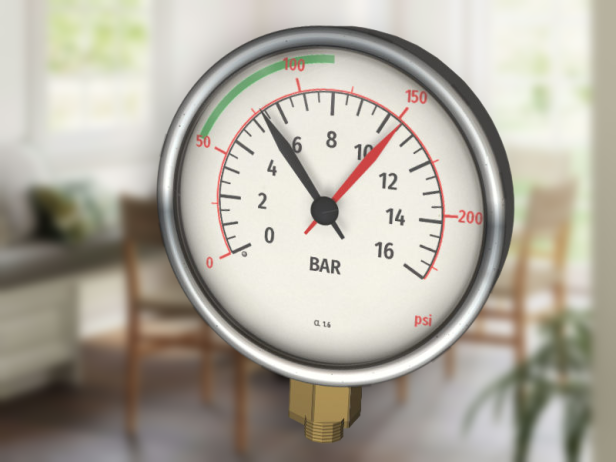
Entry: 5.5 bar
